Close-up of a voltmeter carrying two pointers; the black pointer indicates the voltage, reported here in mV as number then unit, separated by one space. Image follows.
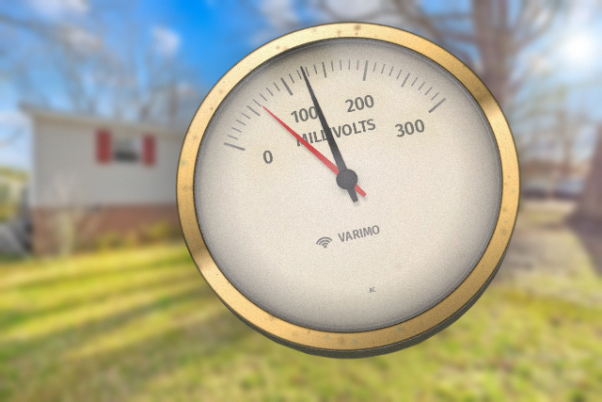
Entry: 125 mV
